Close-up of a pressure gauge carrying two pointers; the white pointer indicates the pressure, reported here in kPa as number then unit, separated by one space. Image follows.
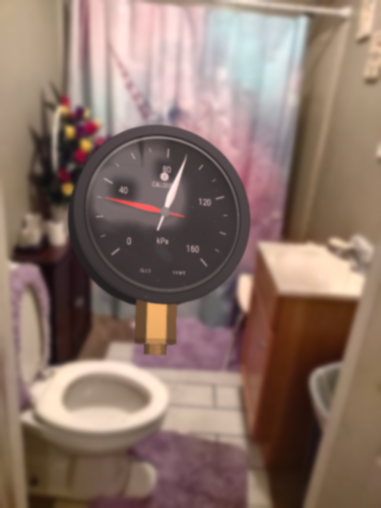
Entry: 90 kPa
